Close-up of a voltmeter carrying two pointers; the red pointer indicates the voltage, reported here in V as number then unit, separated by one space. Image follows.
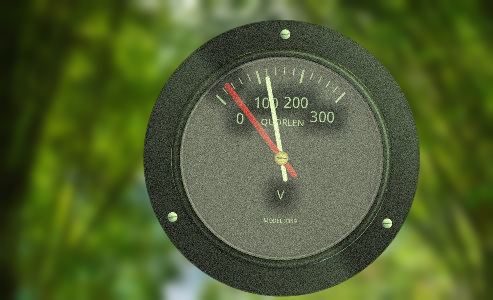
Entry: 30 V
